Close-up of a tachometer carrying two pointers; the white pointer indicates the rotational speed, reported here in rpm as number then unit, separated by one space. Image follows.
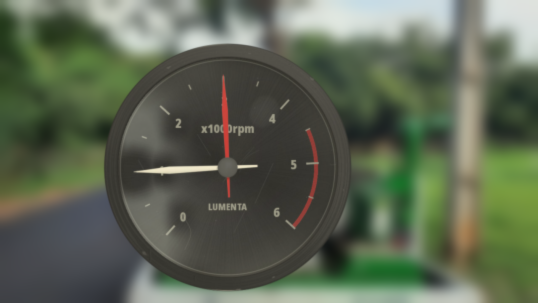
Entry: 1000 rpm
